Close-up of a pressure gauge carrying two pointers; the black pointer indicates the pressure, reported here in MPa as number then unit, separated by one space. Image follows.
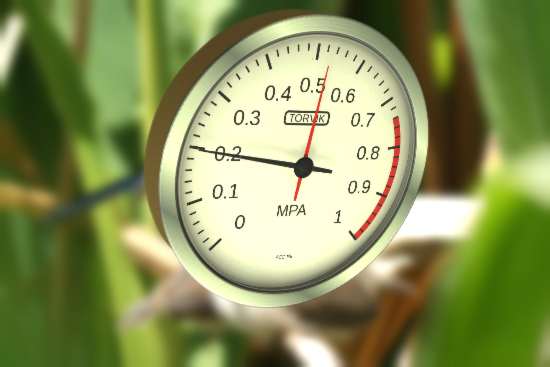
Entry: 0.2 MPa
